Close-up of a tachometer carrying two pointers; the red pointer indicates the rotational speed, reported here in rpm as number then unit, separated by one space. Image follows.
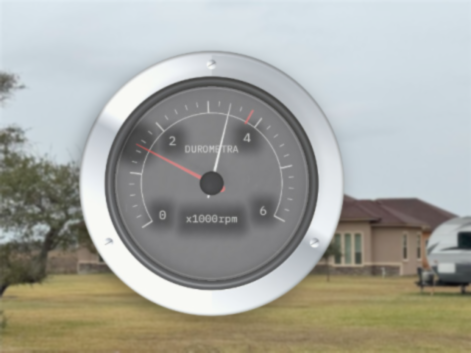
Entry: 1500 rpm
